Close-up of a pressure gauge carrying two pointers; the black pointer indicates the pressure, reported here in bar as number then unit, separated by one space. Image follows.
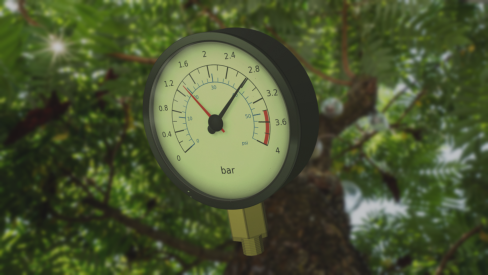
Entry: 2.8 bar
